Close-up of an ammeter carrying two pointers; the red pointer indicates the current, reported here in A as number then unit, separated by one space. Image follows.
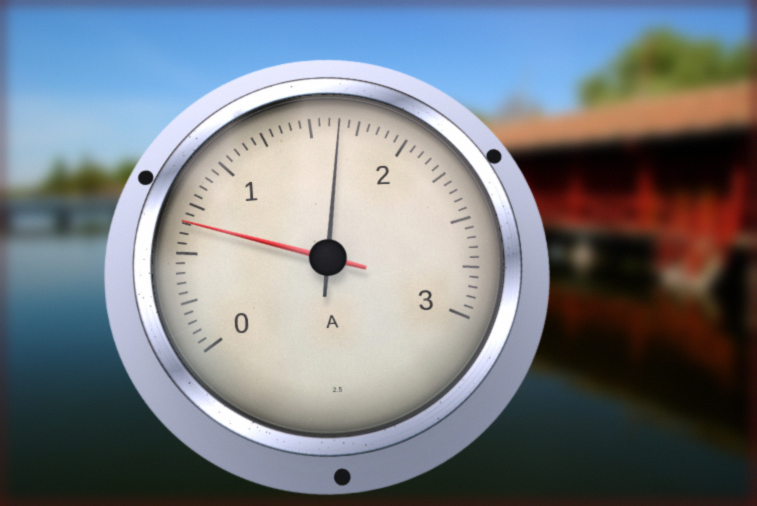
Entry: 0.65 A
